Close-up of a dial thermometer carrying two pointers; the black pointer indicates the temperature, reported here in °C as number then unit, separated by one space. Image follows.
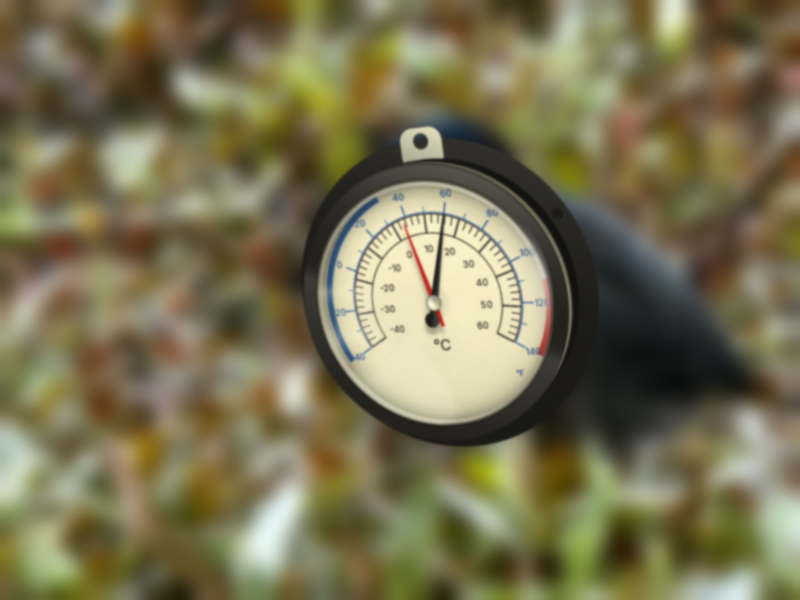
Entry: 16 °C
